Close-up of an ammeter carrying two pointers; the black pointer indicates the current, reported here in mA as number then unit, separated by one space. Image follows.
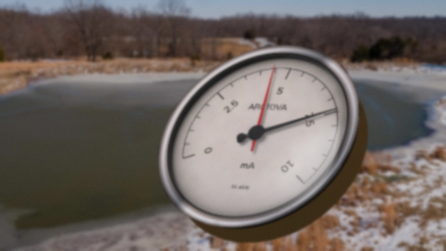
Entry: 7.5 mA
